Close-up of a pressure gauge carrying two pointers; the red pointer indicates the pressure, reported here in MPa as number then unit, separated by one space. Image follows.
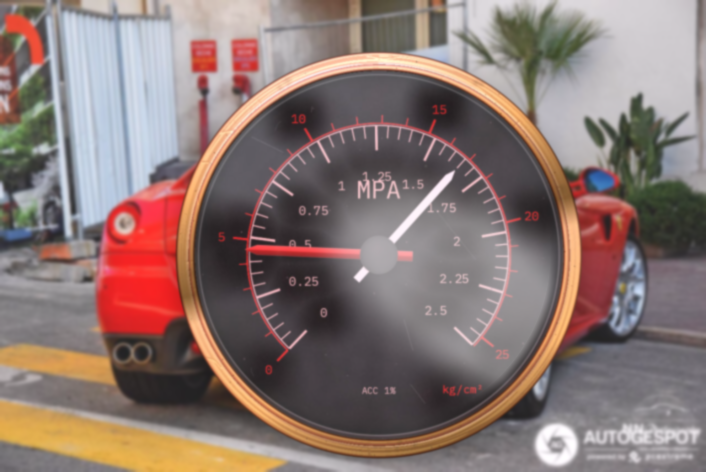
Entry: 0.45 MPa
